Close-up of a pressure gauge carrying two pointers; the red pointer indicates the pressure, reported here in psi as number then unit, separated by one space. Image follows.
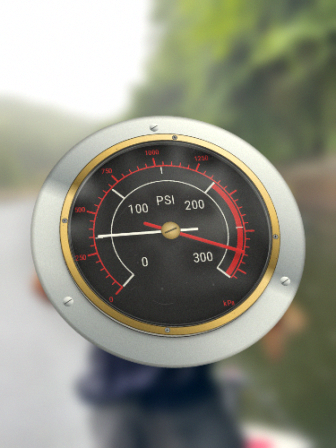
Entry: 275 psi
